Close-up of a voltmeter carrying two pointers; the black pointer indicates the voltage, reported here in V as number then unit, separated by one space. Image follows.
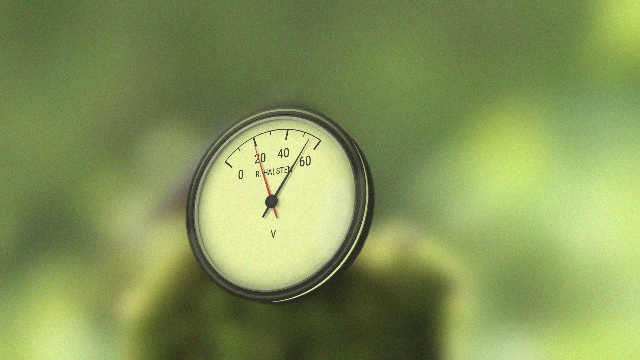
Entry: 55 V
